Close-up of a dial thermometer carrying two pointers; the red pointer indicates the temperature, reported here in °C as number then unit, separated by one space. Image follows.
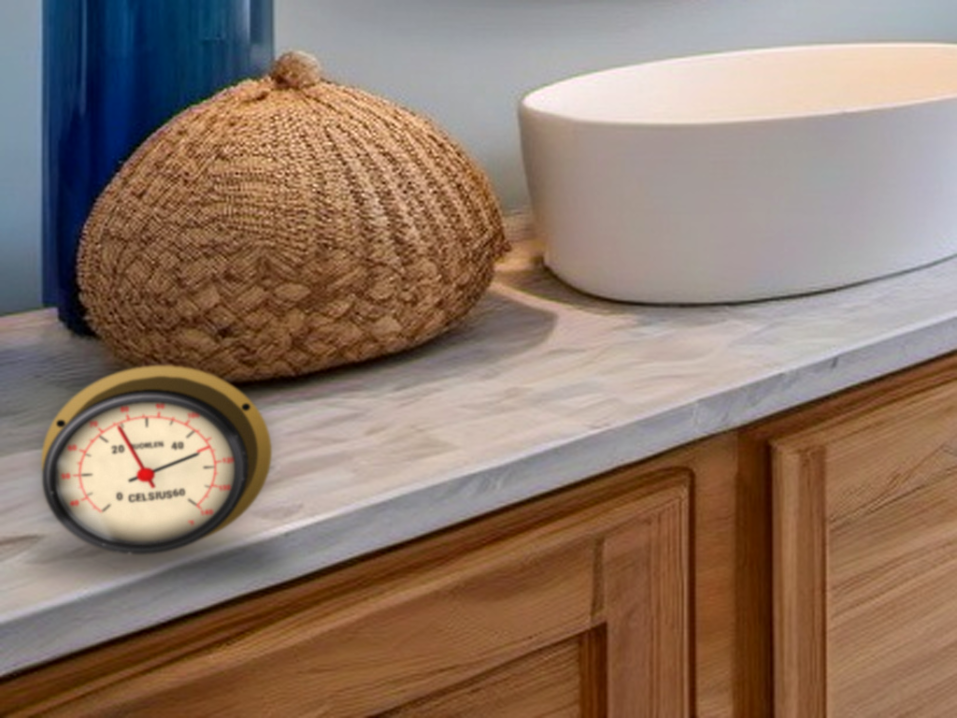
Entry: 25 °C
